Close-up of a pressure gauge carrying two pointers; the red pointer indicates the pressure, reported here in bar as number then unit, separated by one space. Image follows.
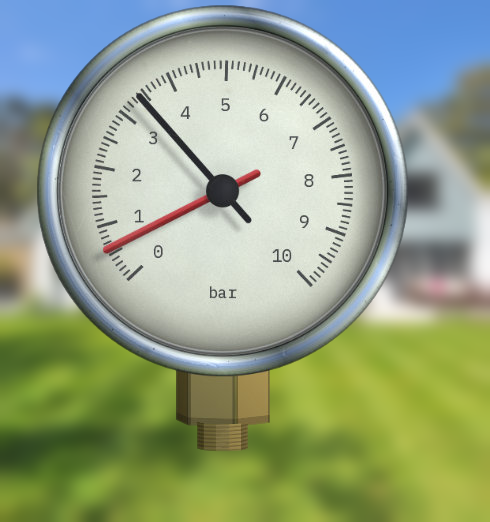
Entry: 0.6 bar
